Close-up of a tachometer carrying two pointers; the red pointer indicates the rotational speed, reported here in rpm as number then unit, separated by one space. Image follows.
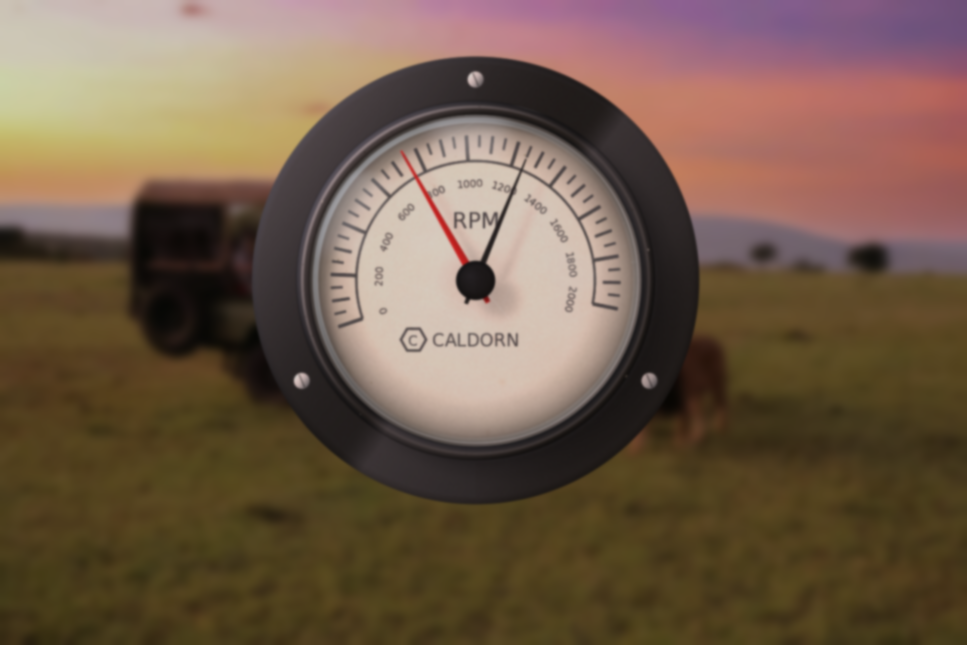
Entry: 750 rpm
